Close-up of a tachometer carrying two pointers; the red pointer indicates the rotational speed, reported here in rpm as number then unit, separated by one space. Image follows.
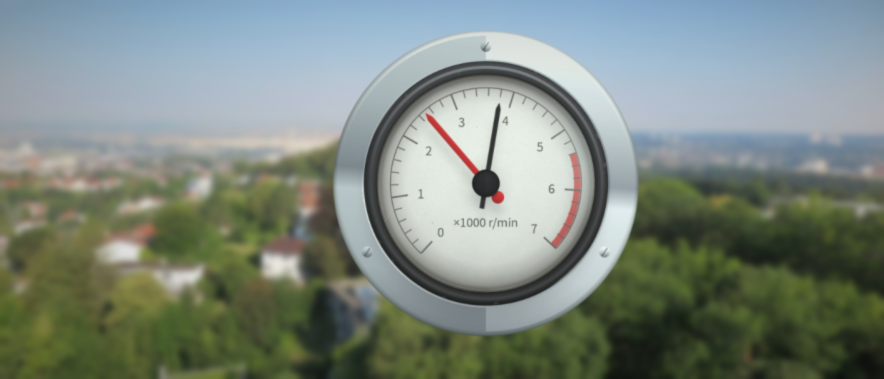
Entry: 2500 rpm
